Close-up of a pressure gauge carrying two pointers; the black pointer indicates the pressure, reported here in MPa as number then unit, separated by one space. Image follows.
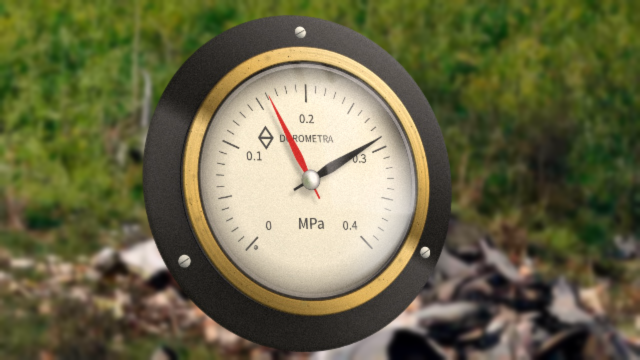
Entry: 0.29 MPa
